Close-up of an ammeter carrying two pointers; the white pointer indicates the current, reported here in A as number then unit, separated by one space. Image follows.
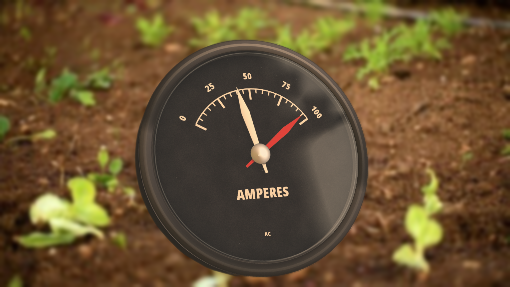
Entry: 40 A
